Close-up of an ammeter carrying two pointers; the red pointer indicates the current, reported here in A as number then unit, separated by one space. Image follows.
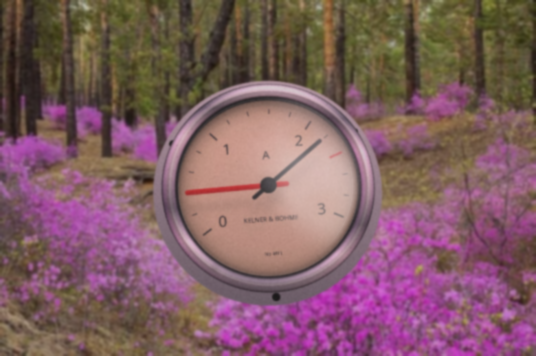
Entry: 0.4 A
